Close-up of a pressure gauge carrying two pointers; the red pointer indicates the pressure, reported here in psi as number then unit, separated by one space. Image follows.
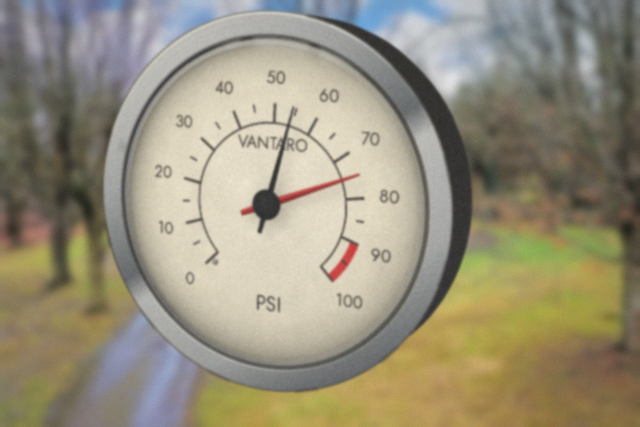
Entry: 75 psi
